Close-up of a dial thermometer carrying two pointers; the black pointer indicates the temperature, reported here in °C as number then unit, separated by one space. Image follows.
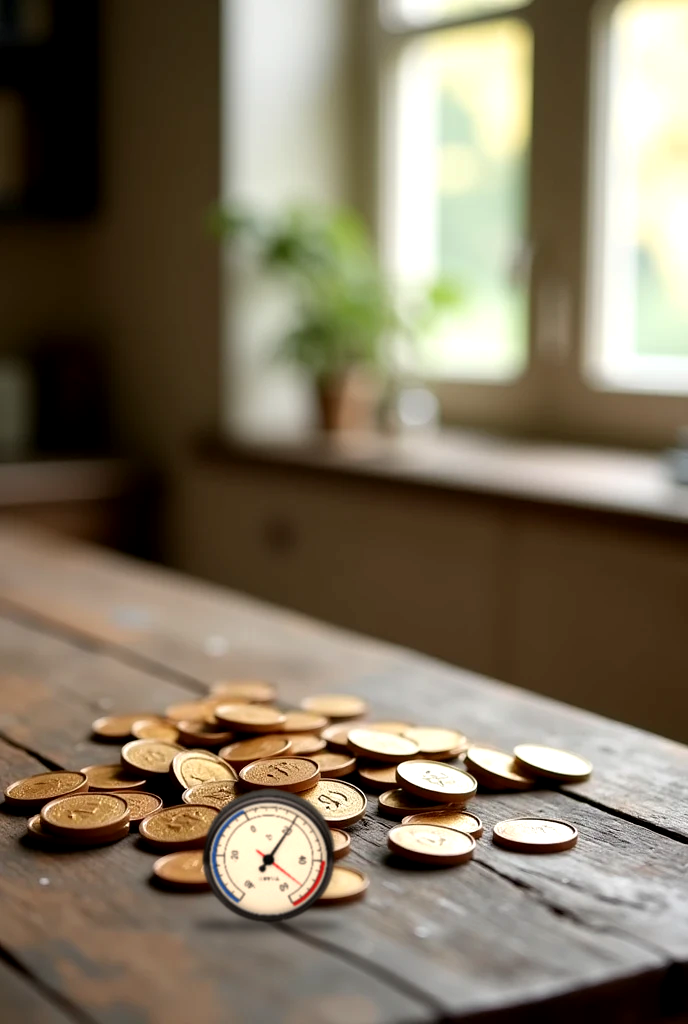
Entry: 20 °C
